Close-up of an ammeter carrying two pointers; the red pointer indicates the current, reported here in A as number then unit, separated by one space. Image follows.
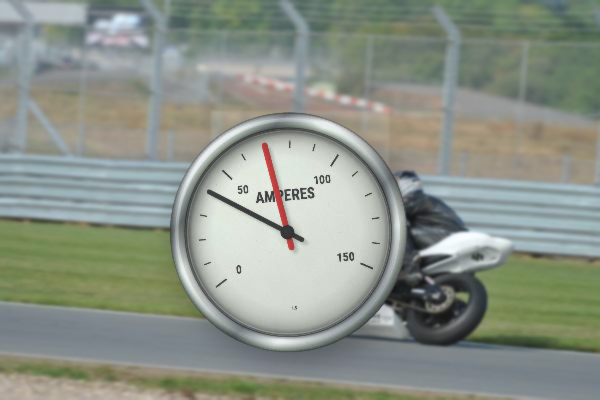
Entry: 70 A
